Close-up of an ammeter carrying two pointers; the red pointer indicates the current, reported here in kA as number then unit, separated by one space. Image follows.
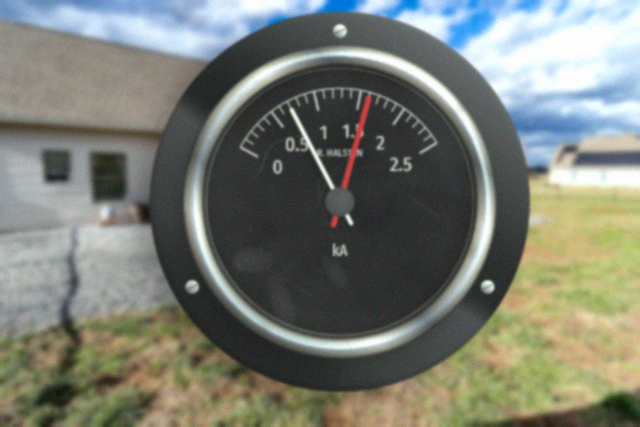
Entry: 1.6 kA
